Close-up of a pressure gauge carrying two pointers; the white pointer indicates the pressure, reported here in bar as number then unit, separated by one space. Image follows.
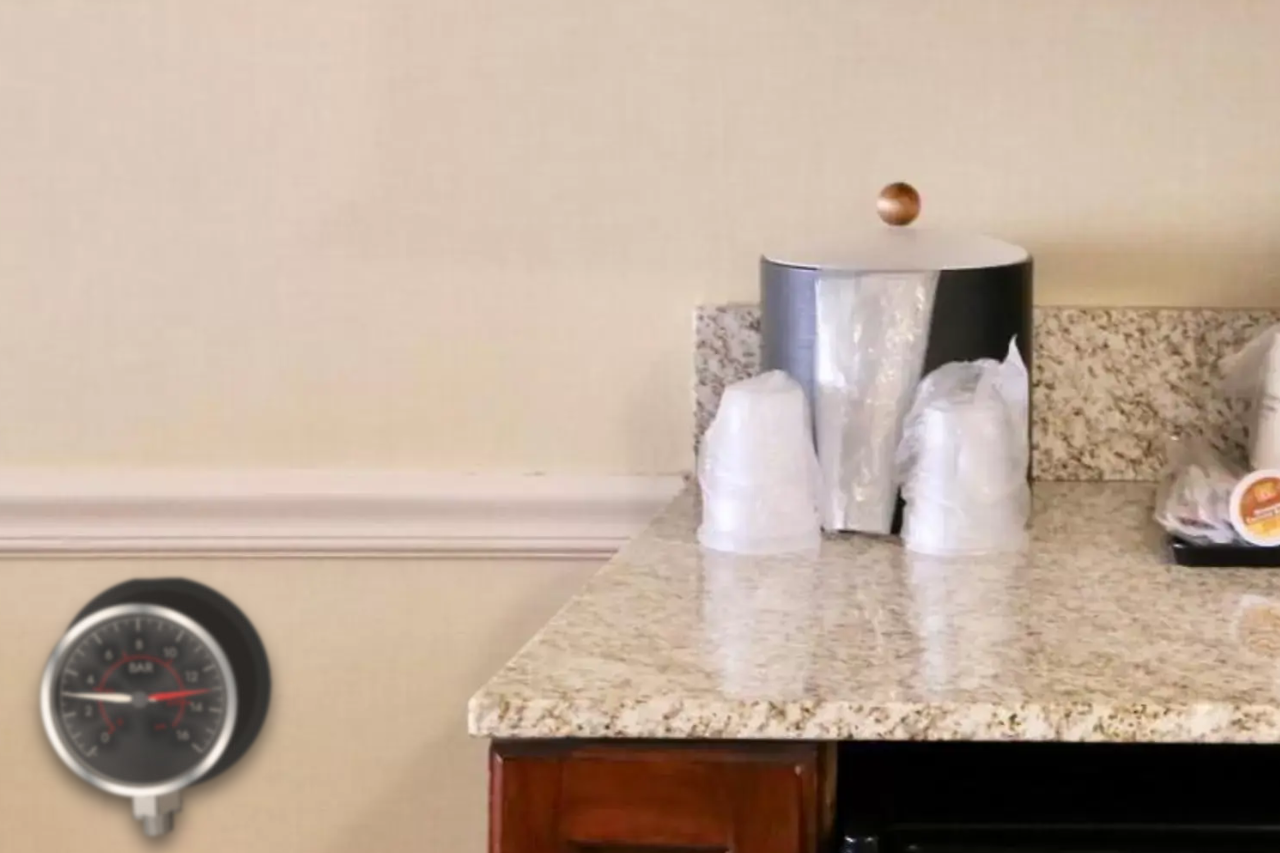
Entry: 3 bar
